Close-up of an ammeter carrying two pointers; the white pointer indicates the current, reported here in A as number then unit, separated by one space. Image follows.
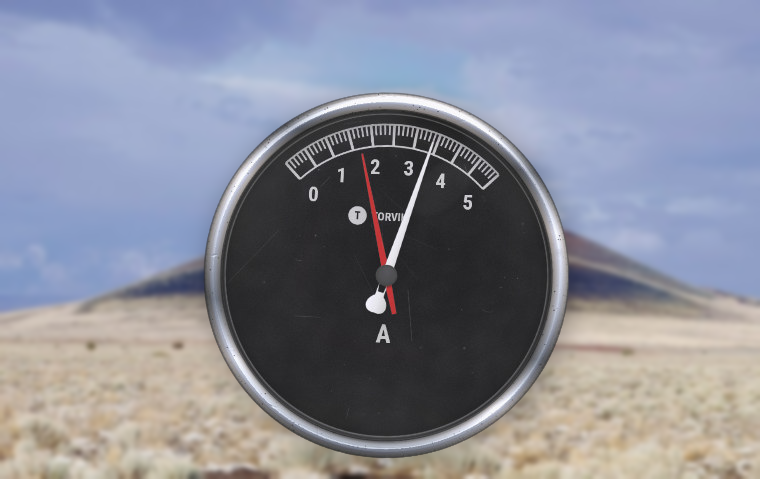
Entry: 3.4 A
